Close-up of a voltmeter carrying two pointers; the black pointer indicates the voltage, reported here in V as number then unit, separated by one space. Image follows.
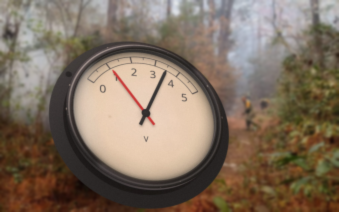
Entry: 3.5 V
